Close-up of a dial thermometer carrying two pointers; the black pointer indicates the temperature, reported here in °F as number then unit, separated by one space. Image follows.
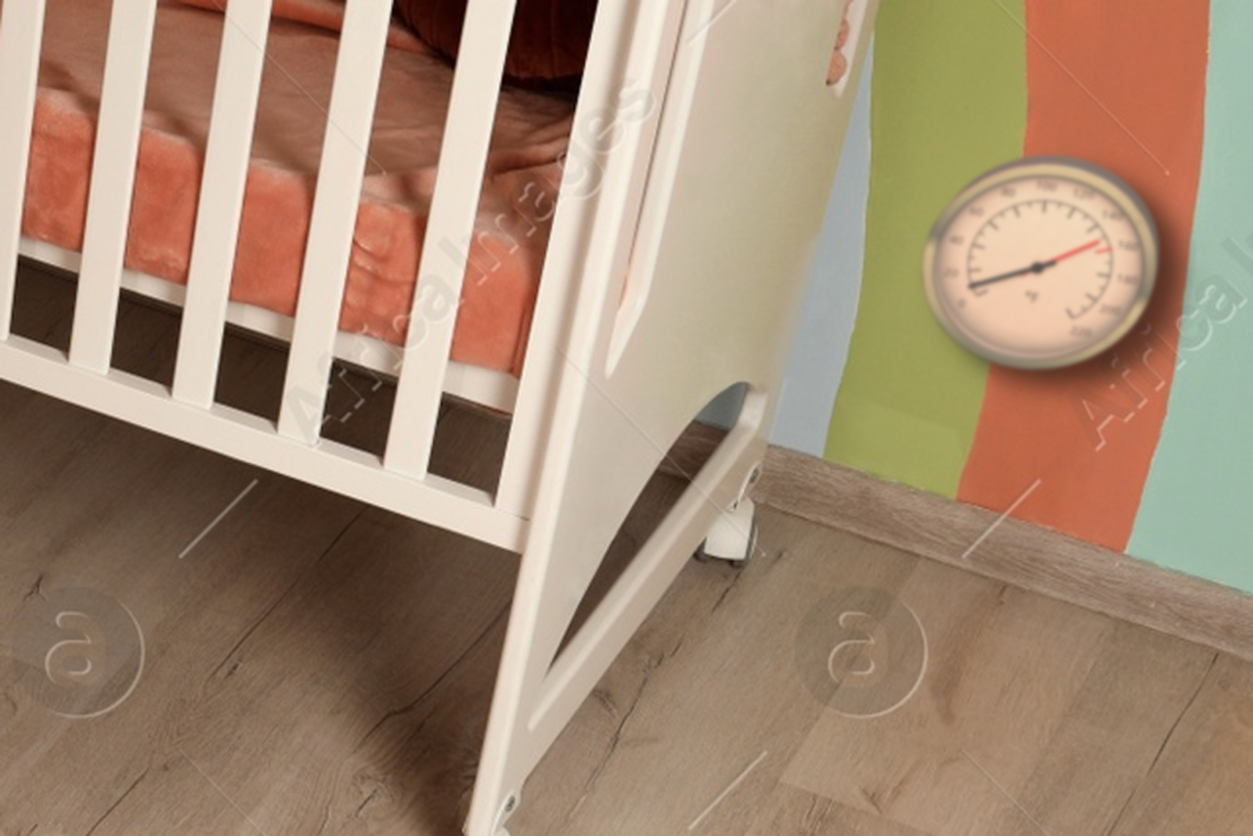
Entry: 10 °F
